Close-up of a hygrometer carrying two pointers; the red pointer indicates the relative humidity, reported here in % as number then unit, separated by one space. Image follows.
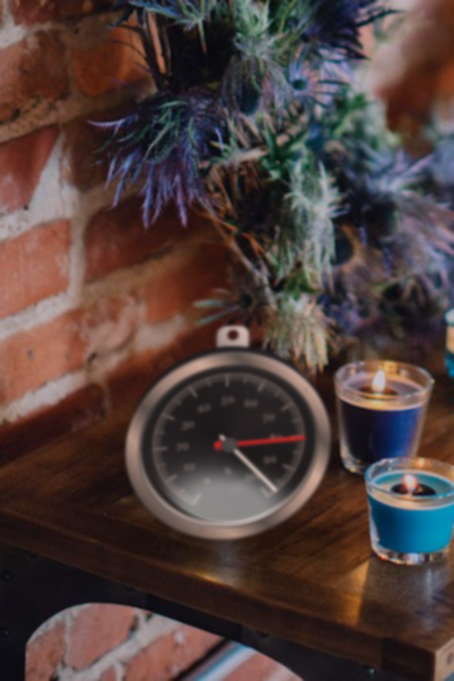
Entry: 80 %
